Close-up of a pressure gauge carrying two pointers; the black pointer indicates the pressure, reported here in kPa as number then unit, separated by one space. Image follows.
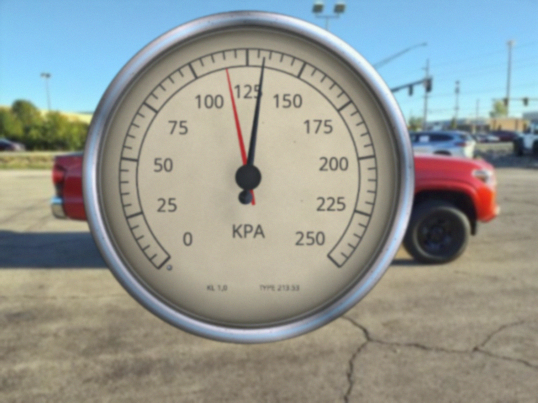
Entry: 132.5 kPa
